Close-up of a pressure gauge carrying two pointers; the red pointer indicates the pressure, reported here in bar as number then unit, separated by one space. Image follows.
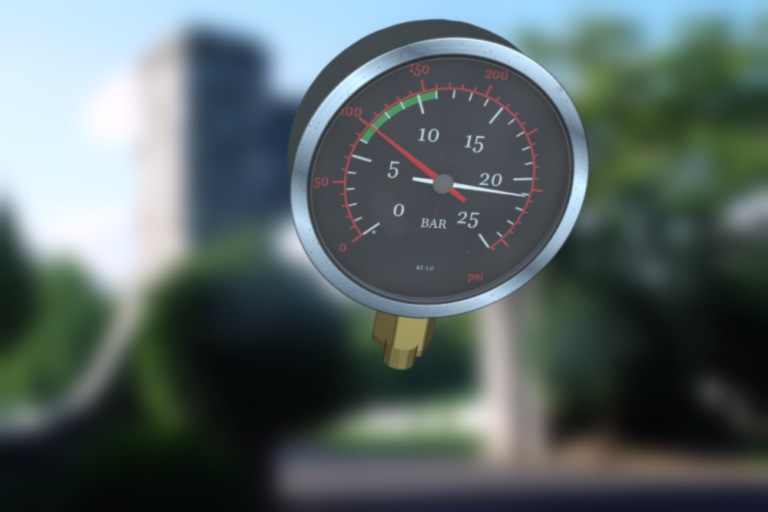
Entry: 7 bar
